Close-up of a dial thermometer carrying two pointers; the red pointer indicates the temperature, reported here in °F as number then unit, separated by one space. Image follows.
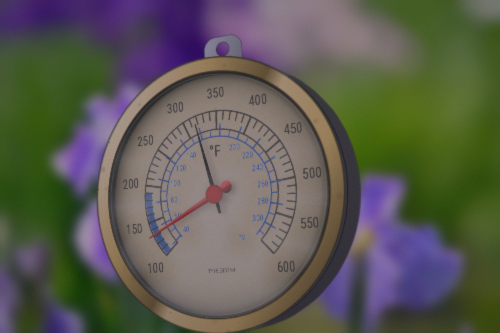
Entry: 130 °F
